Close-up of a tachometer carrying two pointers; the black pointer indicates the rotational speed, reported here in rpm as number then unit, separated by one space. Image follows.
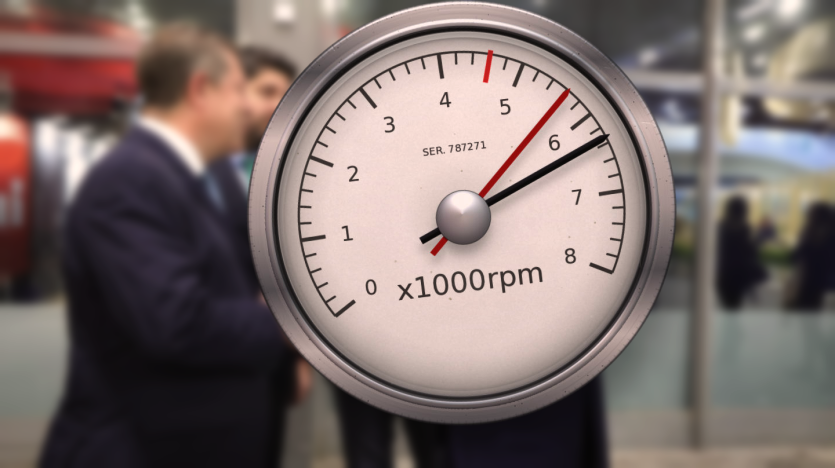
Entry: 6300 rpm
